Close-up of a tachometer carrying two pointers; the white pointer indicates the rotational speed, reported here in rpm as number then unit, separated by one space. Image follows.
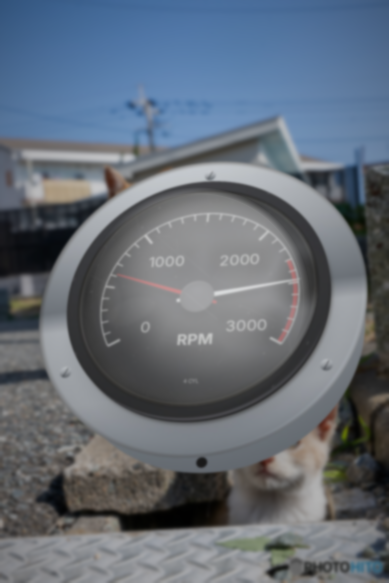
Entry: 2500 rpm
